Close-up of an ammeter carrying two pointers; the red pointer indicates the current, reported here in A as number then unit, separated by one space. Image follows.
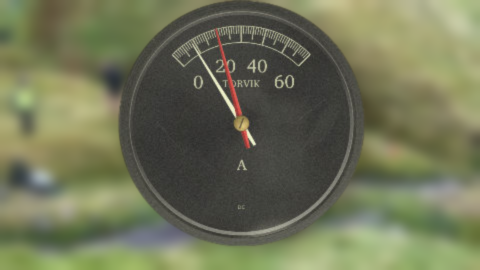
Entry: 20 A
